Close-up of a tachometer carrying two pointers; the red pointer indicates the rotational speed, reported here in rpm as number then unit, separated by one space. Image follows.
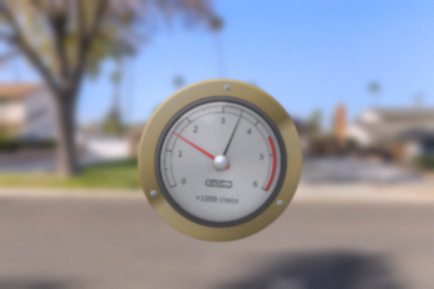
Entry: 1500 rpm
